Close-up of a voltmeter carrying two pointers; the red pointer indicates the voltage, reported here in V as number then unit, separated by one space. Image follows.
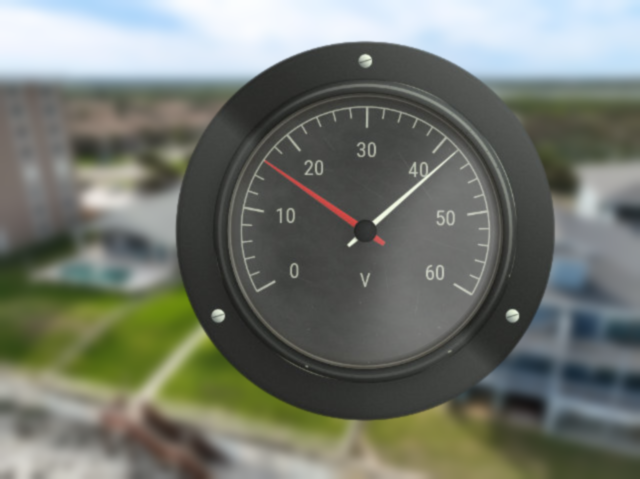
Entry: 16 V
